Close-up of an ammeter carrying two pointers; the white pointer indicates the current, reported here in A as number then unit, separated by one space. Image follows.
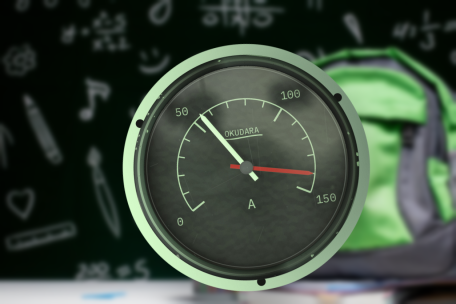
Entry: 55 A
